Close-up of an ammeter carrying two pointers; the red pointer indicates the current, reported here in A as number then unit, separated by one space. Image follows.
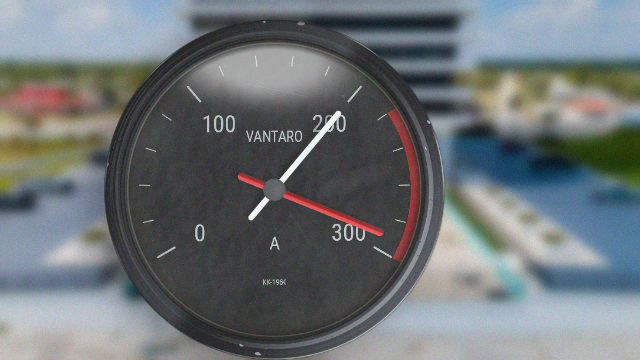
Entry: 290 A
